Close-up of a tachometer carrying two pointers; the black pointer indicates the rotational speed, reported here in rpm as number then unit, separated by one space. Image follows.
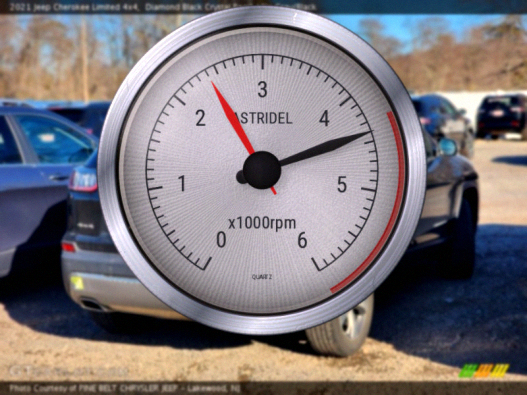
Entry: 4400 rpm
